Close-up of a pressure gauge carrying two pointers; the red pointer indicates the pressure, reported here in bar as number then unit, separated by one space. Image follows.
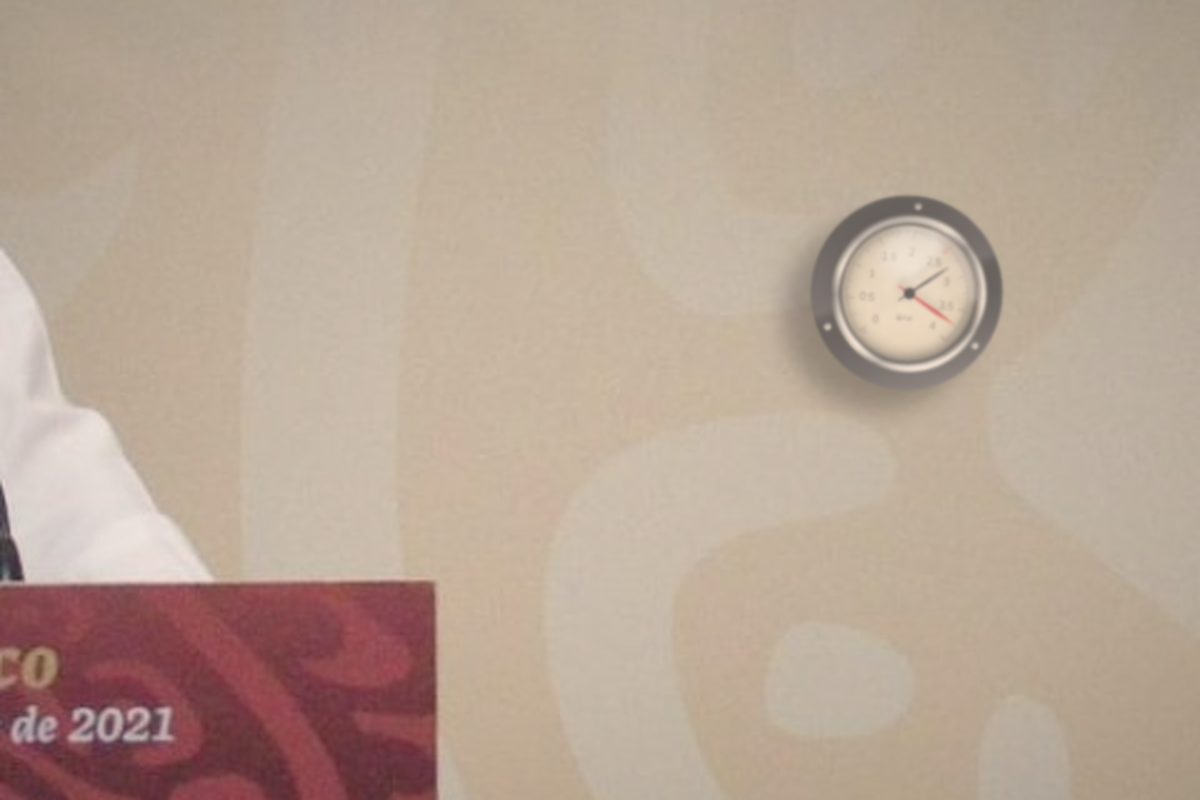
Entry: 3.75 bar
